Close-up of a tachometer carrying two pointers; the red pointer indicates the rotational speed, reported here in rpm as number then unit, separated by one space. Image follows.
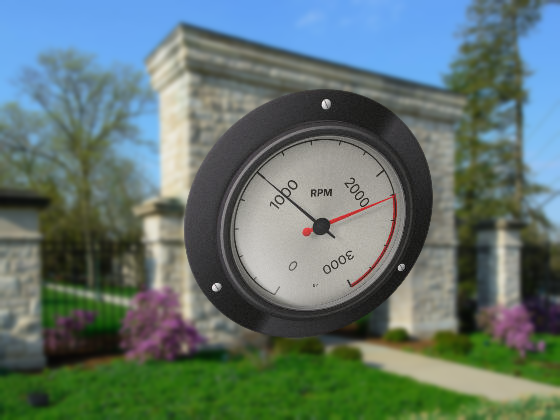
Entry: 2200 rpm
